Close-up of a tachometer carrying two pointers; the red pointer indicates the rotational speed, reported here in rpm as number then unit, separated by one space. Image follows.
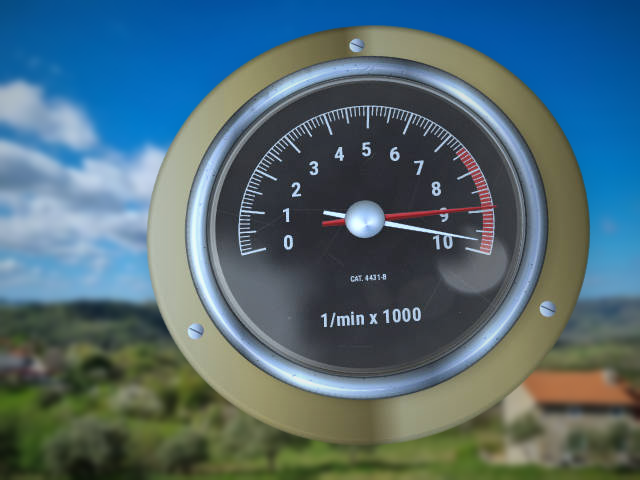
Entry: 9000 rpm
